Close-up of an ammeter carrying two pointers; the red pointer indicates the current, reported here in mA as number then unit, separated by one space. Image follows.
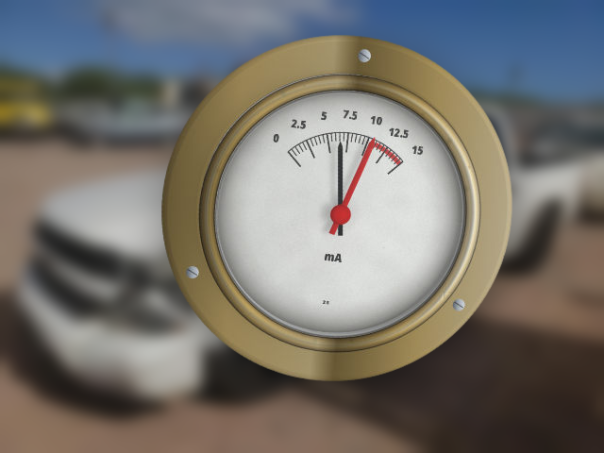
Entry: 10.5 mA
